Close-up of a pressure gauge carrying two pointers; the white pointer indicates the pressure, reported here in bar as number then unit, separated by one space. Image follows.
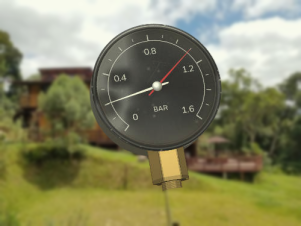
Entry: 0.2 bar
